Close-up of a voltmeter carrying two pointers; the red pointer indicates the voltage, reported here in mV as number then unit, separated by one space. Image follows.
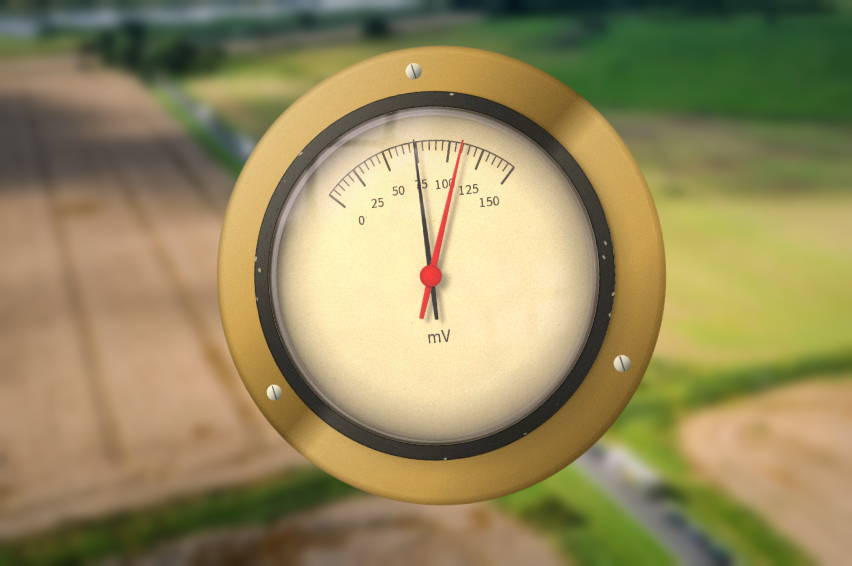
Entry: 110 mV
